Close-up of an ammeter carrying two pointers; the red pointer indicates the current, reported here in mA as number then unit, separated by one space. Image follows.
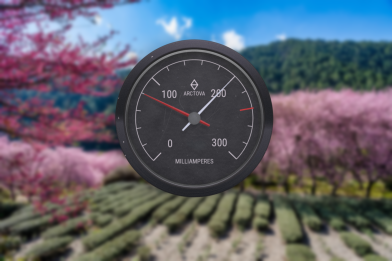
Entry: 80 mA
